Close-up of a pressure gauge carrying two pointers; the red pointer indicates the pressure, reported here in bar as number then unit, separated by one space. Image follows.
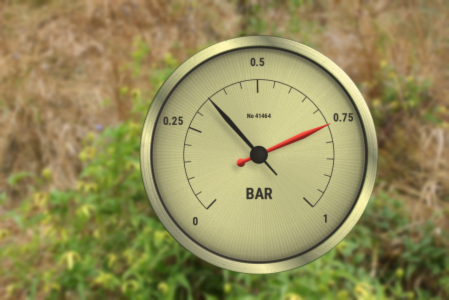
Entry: 0.75 bar
